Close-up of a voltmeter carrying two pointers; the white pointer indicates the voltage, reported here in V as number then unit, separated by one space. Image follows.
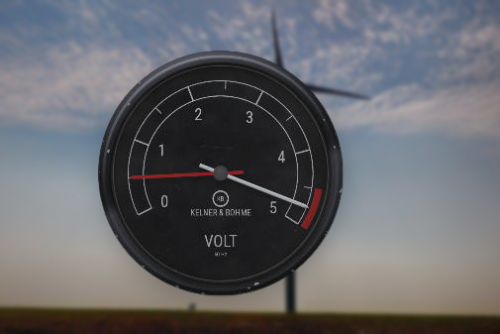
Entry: 4.75 V
